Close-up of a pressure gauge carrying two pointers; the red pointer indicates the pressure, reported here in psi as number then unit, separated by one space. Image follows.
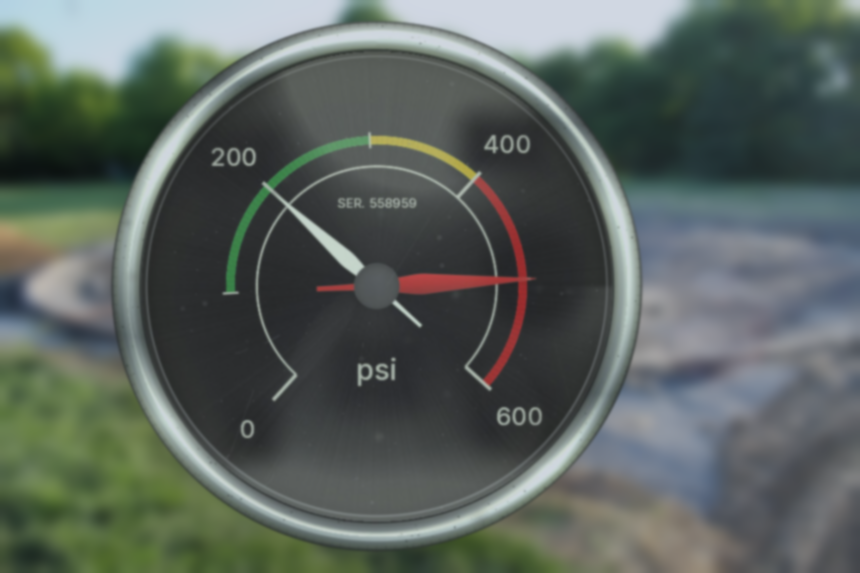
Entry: 500 psi
